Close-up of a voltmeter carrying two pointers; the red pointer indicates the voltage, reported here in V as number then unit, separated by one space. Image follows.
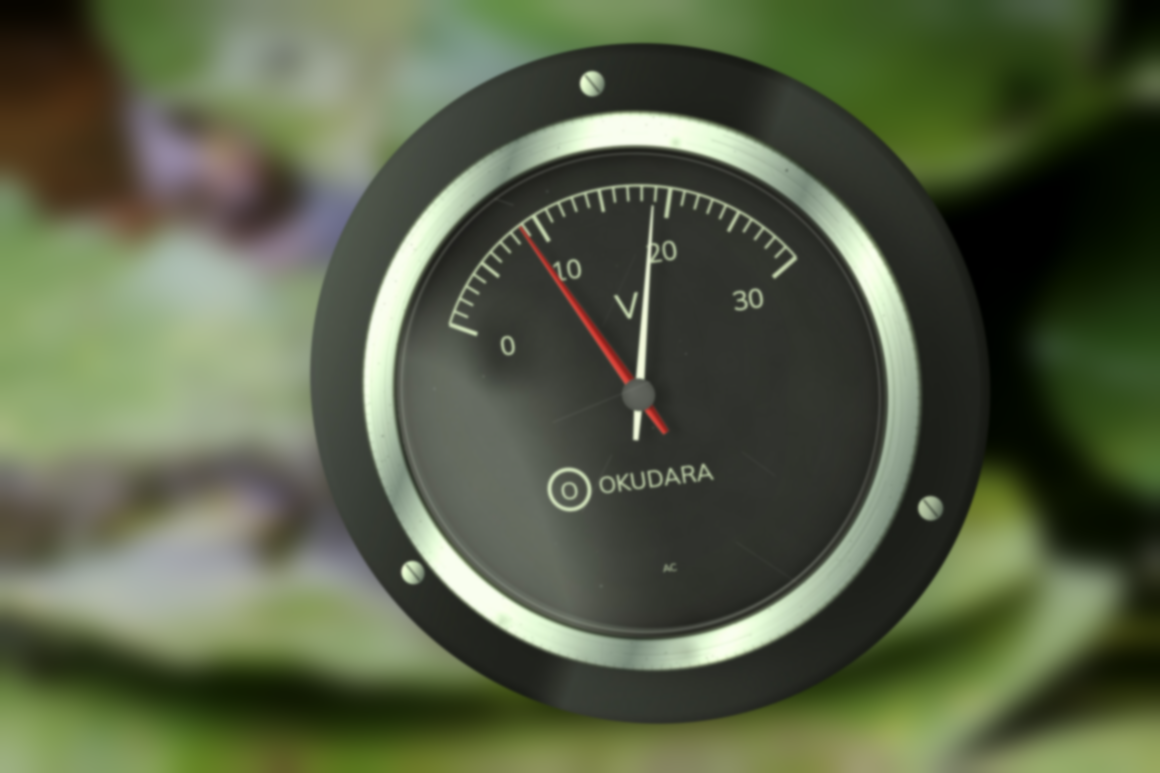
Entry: 9 V
